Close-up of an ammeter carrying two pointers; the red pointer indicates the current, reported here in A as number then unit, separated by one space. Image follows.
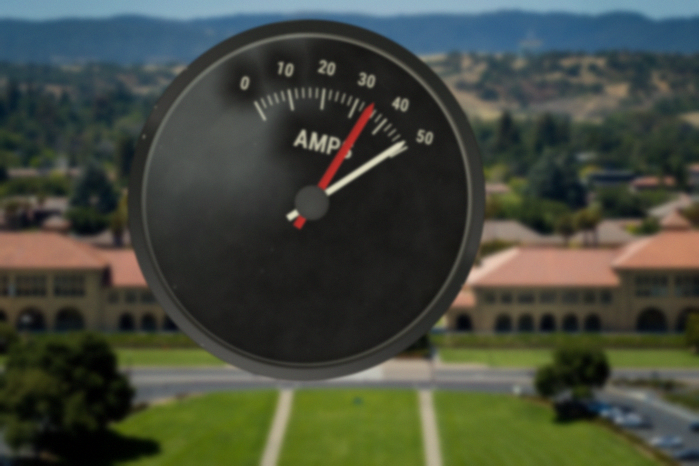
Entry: 34 A
